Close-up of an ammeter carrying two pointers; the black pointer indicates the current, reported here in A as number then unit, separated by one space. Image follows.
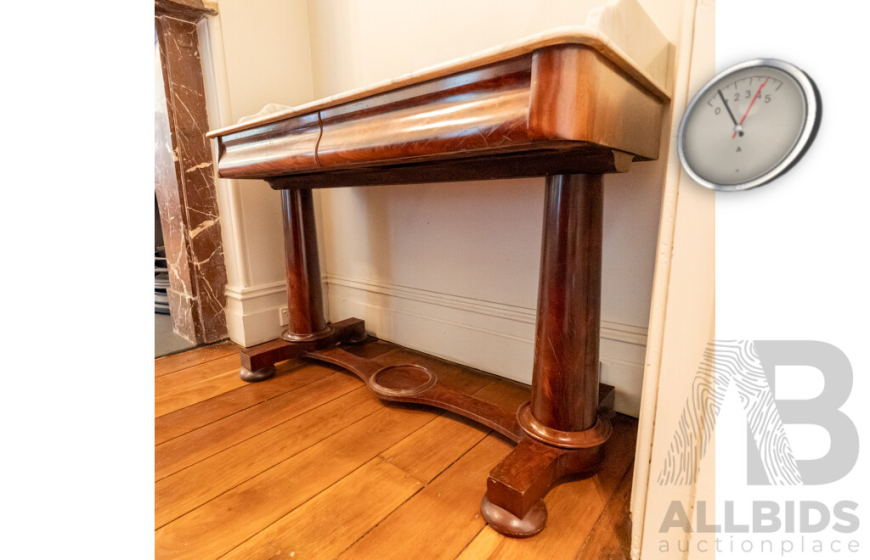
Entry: 1 A
